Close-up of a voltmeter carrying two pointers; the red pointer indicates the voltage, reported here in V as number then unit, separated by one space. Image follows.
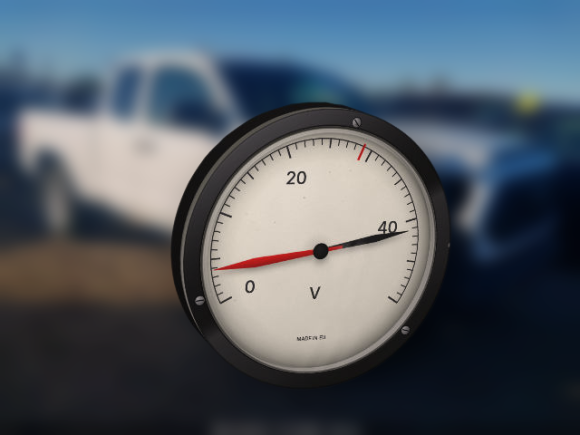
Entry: 4 V
